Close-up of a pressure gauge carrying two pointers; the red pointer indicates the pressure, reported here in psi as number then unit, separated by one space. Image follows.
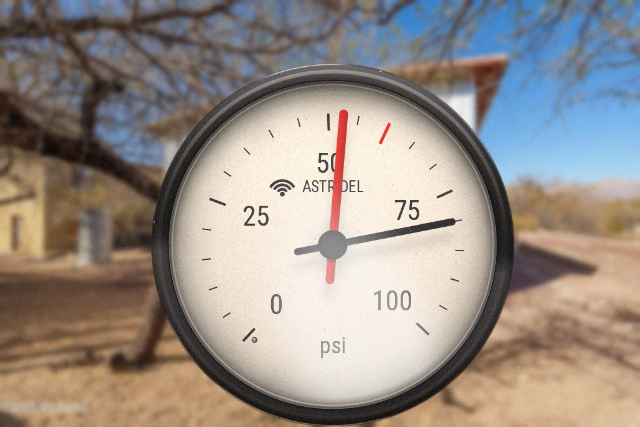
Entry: 52.5 psi
